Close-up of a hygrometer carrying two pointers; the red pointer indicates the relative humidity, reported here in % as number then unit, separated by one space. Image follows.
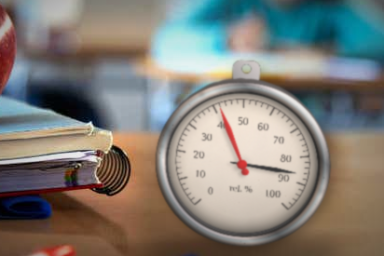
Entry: 42 %
